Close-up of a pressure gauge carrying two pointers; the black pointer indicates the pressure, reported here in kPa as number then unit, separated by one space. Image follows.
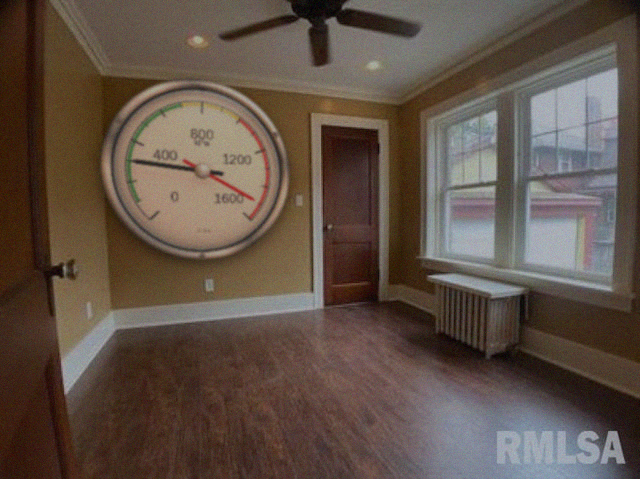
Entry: 300 kPa
